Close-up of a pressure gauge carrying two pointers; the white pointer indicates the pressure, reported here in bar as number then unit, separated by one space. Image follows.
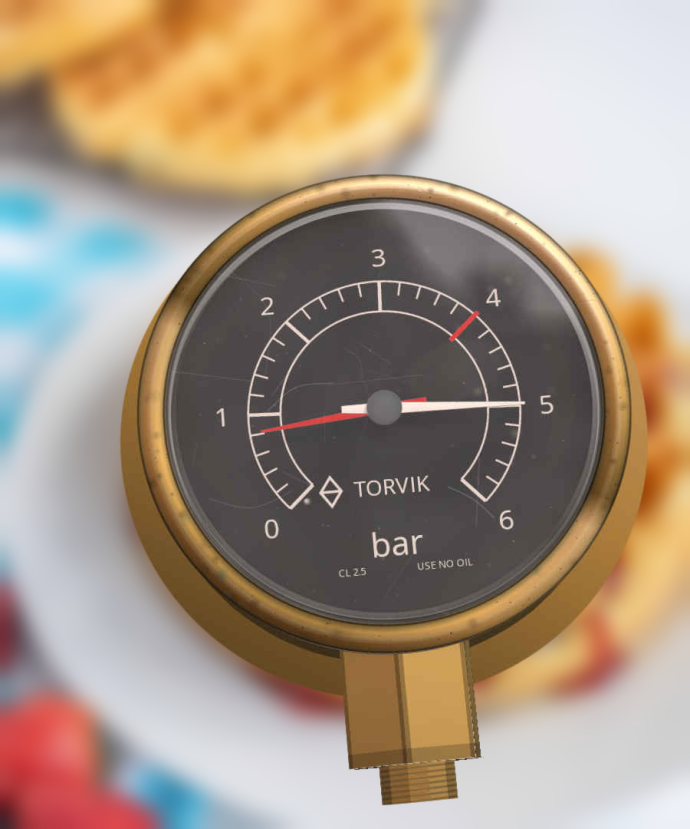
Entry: 5 bar
